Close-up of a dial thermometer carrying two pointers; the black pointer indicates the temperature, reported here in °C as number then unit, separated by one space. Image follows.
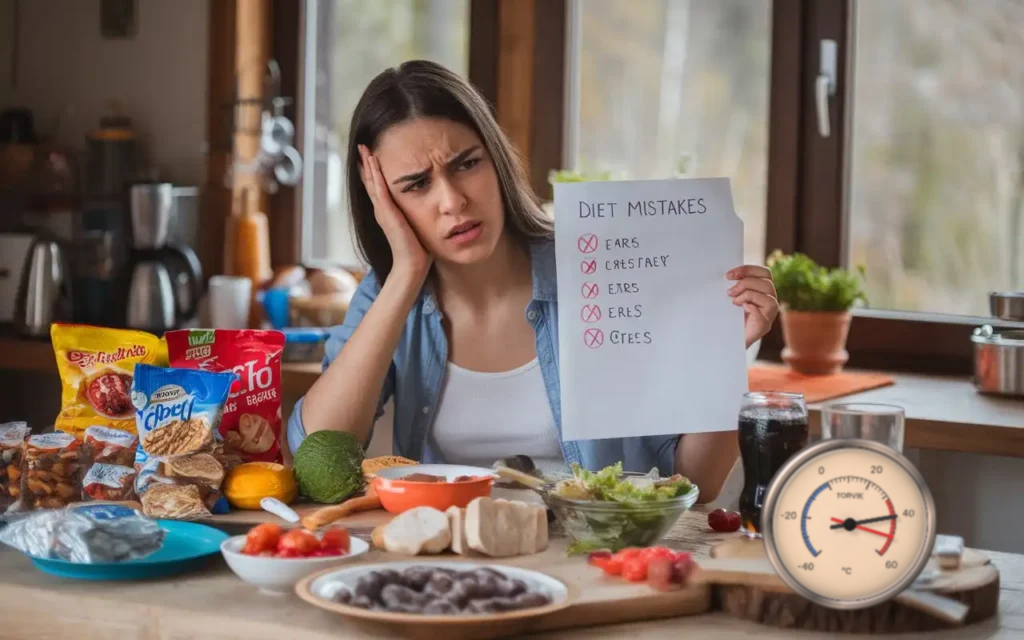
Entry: 40 °C
